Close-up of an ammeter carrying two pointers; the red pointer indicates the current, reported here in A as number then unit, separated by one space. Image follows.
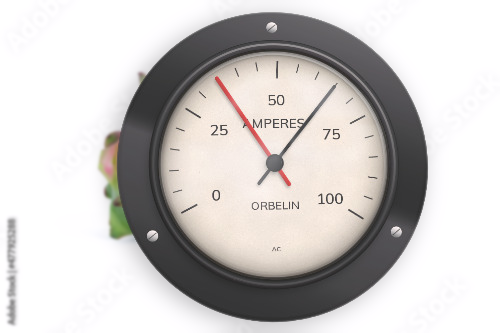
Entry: 35 A
